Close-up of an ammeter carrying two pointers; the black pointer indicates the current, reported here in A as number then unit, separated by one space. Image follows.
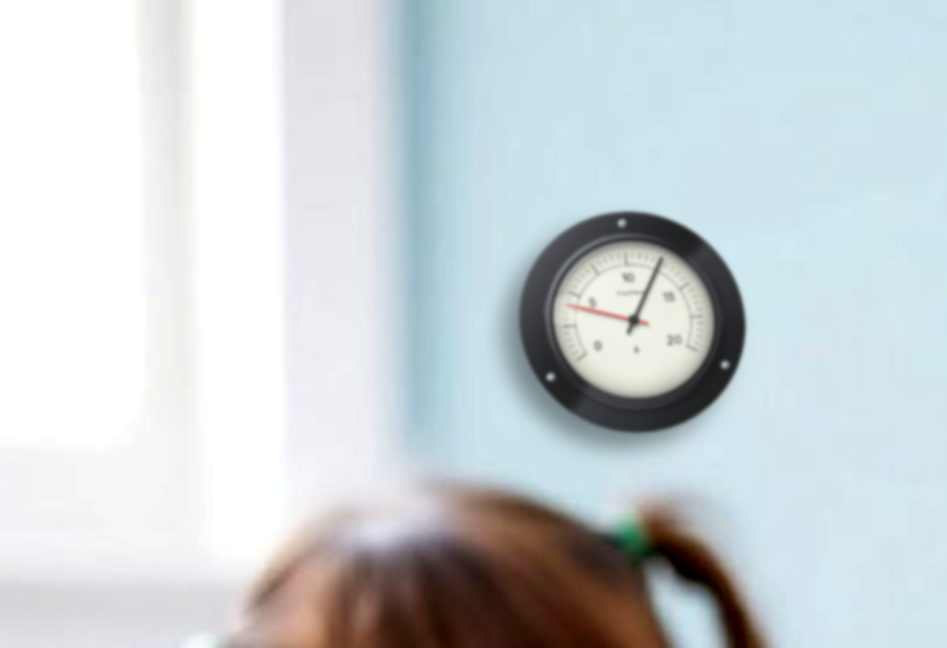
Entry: 12.5 A
